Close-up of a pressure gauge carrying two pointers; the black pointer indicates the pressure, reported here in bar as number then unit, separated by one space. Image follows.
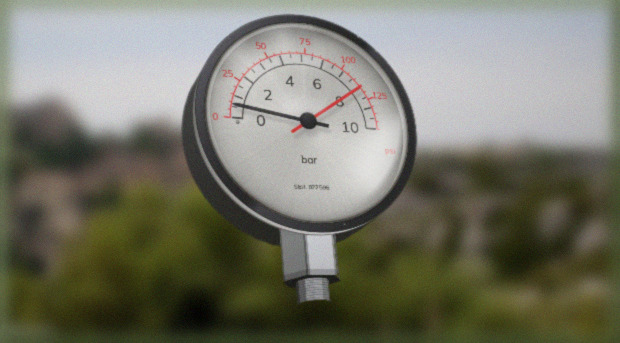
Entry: 0.5 bar
